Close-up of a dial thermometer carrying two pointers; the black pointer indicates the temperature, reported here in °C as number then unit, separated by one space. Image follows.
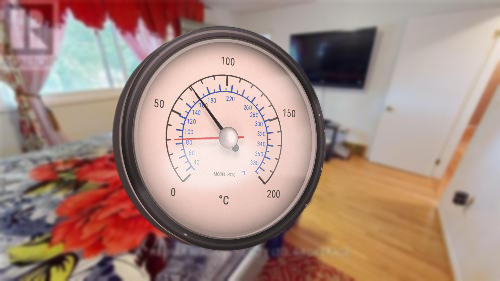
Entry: 70 °C
